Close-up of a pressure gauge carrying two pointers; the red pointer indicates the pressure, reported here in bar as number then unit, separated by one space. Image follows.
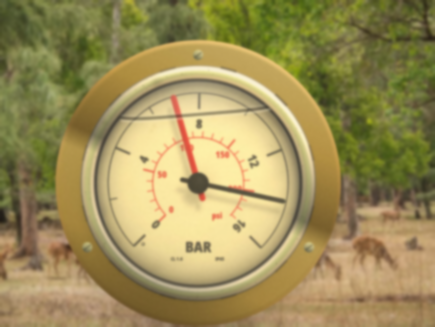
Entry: 7 bar
